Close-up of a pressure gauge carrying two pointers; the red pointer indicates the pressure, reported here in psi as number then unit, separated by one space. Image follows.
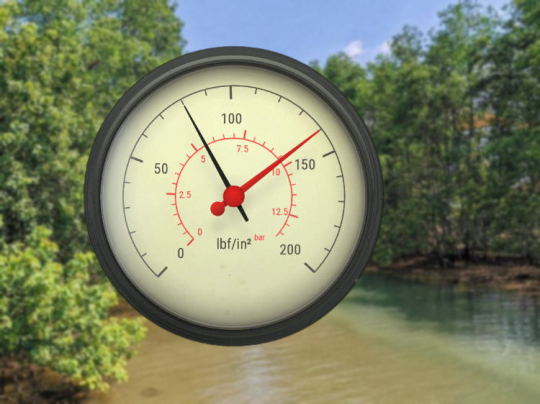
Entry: 140 psi
